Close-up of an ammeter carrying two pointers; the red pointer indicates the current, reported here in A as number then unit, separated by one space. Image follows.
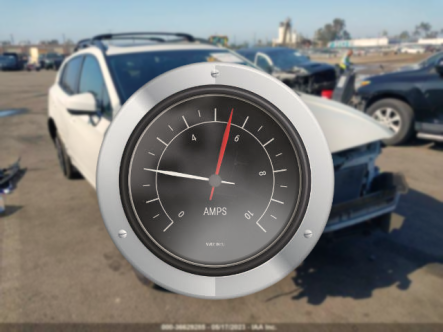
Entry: 5.5 A
